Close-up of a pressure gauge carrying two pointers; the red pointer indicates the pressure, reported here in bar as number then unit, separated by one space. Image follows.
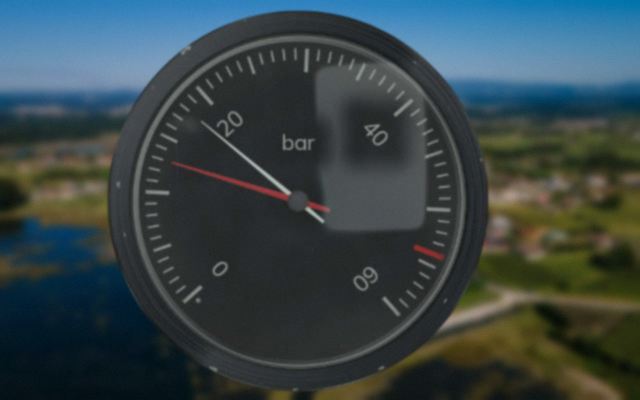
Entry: 13 bar
